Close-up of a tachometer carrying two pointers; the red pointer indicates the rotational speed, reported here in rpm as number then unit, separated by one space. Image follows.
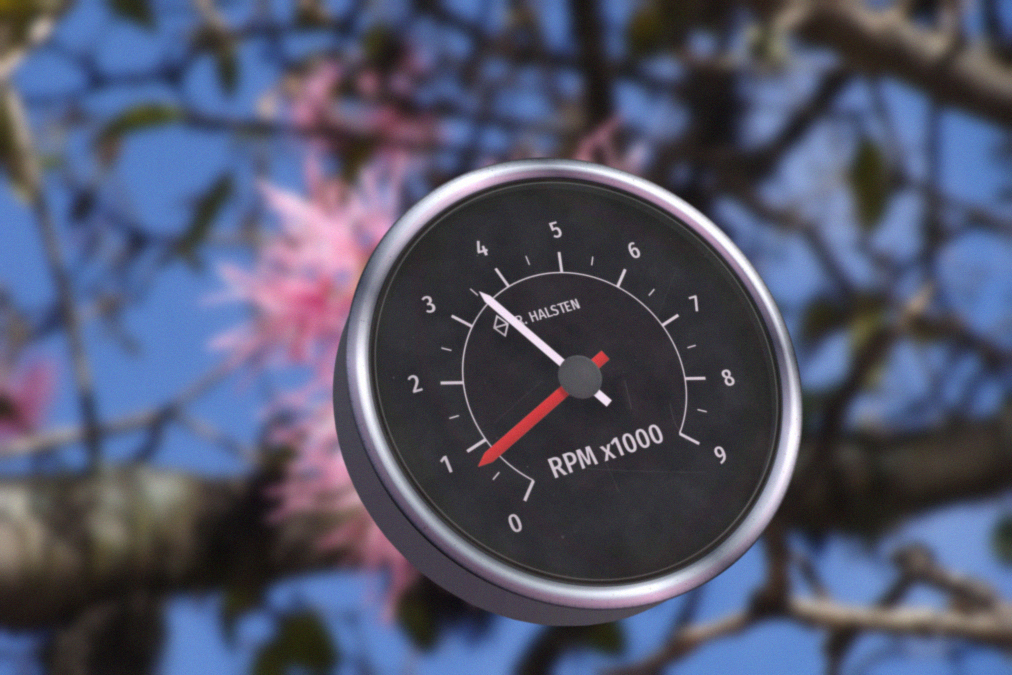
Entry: 750 rpm
